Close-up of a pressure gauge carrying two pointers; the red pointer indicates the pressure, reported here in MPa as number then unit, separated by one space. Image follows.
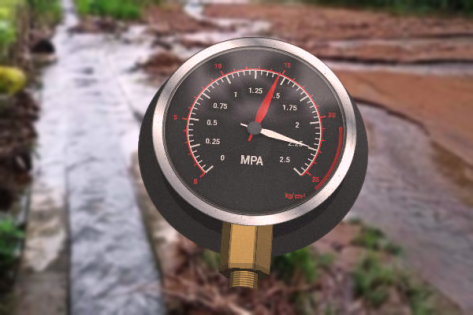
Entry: 1.45 MPa
